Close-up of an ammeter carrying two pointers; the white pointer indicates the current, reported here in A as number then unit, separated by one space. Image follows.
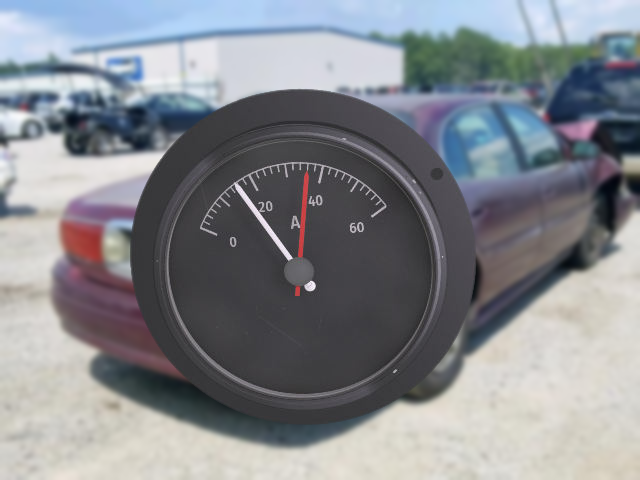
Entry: 16 A
